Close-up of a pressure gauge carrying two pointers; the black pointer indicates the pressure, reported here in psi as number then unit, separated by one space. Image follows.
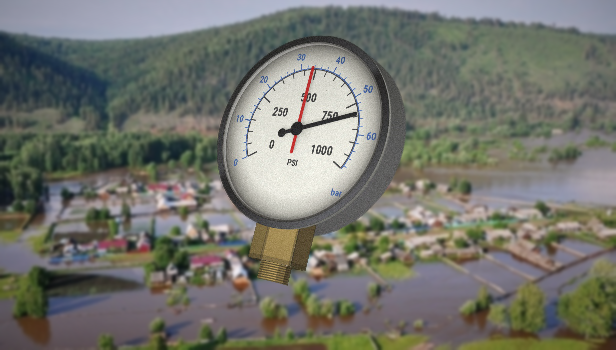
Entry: 800 psi
